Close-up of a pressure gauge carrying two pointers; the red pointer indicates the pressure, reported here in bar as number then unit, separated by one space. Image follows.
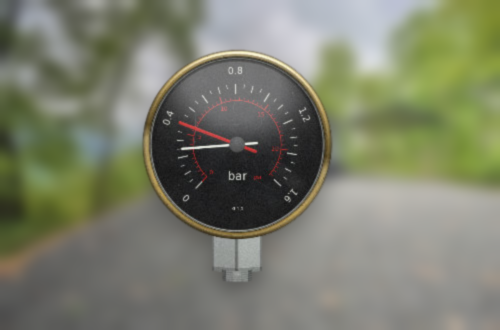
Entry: 0.4 bar
